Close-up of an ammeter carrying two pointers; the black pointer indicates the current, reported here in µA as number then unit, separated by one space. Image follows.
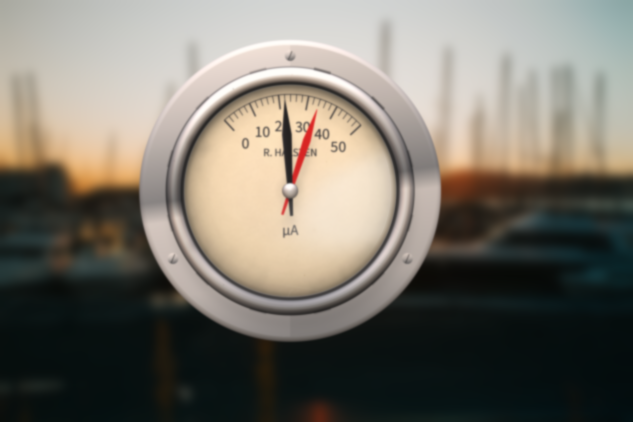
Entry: 22 µA
